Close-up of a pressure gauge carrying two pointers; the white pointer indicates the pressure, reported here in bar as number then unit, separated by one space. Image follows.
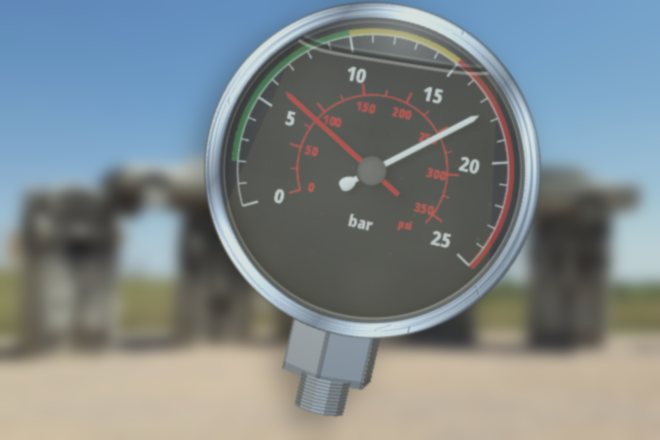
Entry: 17.5 bar
